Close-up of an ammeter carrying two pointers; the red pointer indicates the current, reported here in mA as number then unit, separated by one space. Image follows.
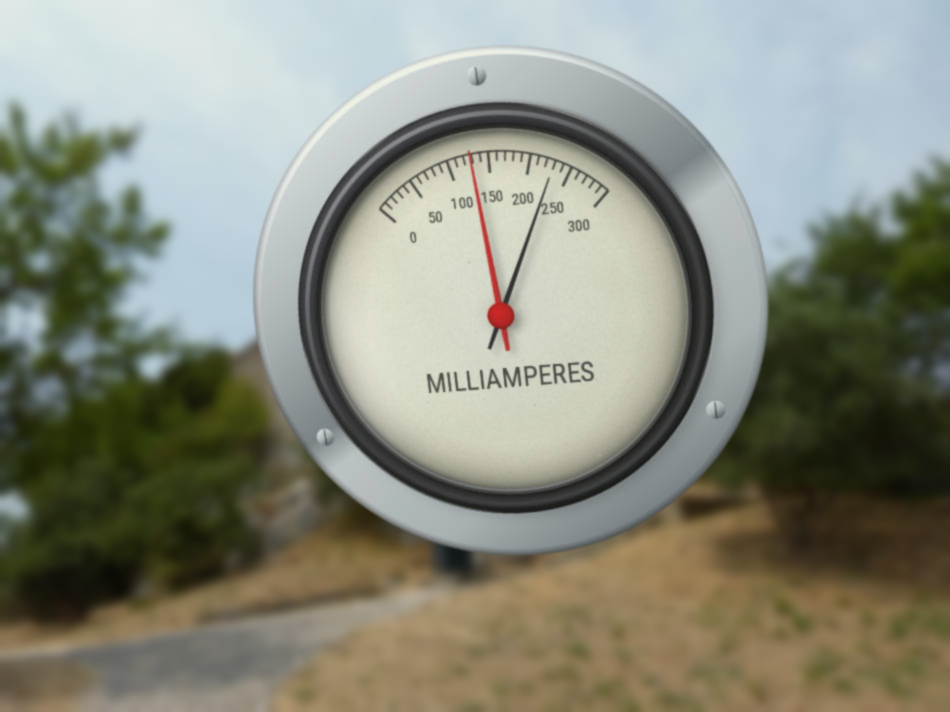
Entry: 130 mA
